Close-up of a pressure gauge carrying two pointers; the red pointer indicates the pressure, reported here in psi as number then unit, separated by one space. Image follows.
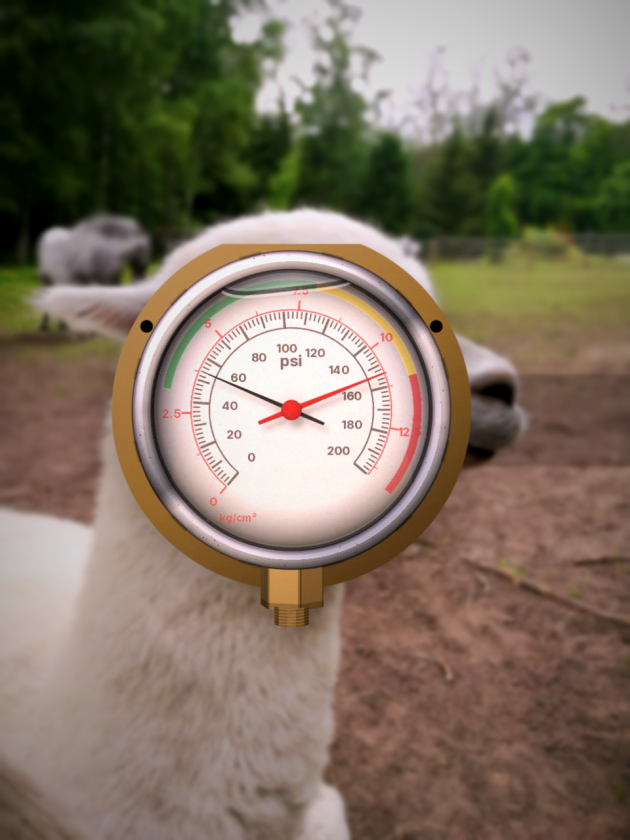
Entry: 154 psi
